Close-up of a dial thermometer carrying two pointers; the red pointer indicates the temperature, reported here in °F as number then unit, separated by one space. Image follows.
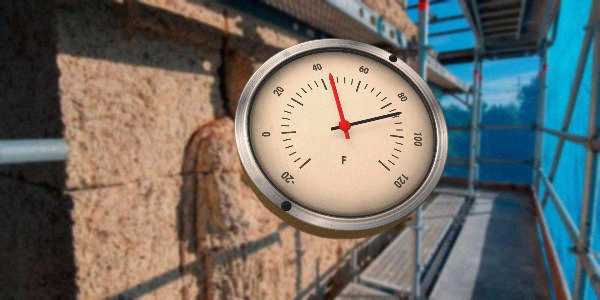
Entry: 44 °F
